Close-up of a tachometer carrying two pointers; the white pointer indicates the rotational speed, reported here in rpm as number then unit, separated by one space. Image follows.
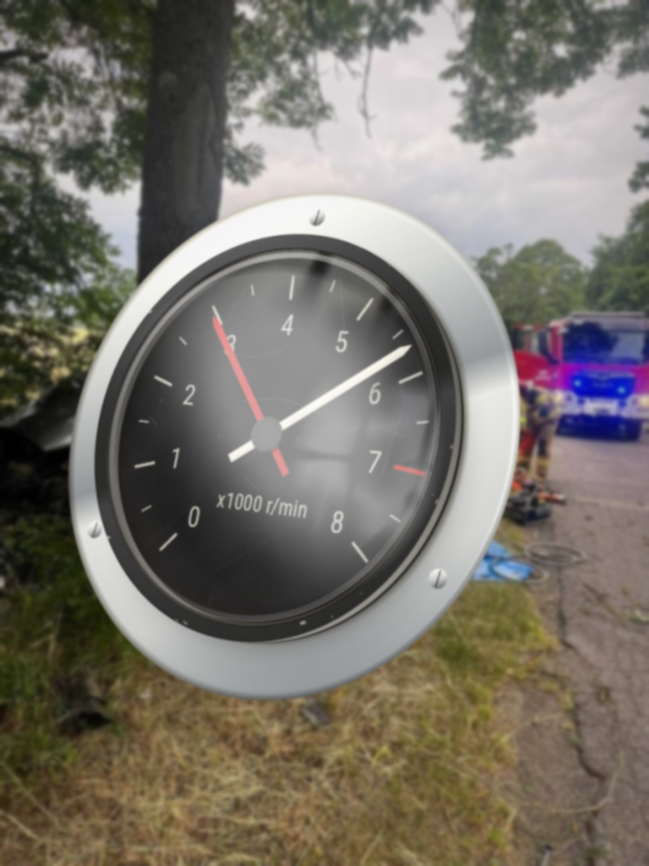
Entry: 5750 rpm
